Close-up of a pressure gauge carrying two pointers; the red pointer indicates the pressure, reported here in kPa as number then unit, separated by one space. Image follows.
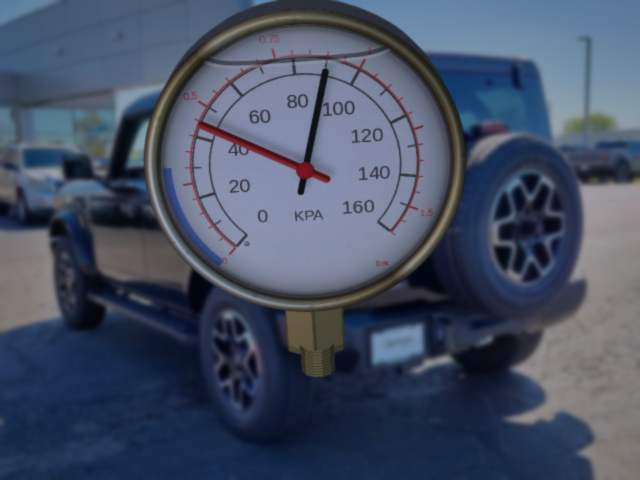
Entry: 45 kPa
